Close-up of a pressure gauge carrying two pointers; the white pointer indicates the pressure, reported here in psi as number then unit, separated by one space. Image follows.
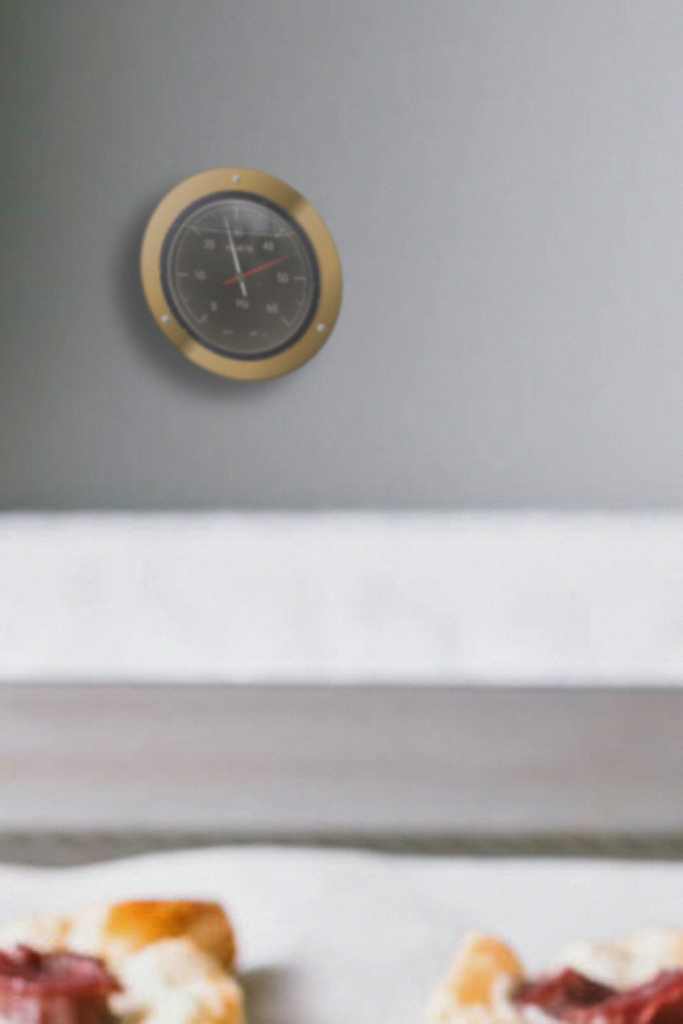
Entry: 27.5 psi
